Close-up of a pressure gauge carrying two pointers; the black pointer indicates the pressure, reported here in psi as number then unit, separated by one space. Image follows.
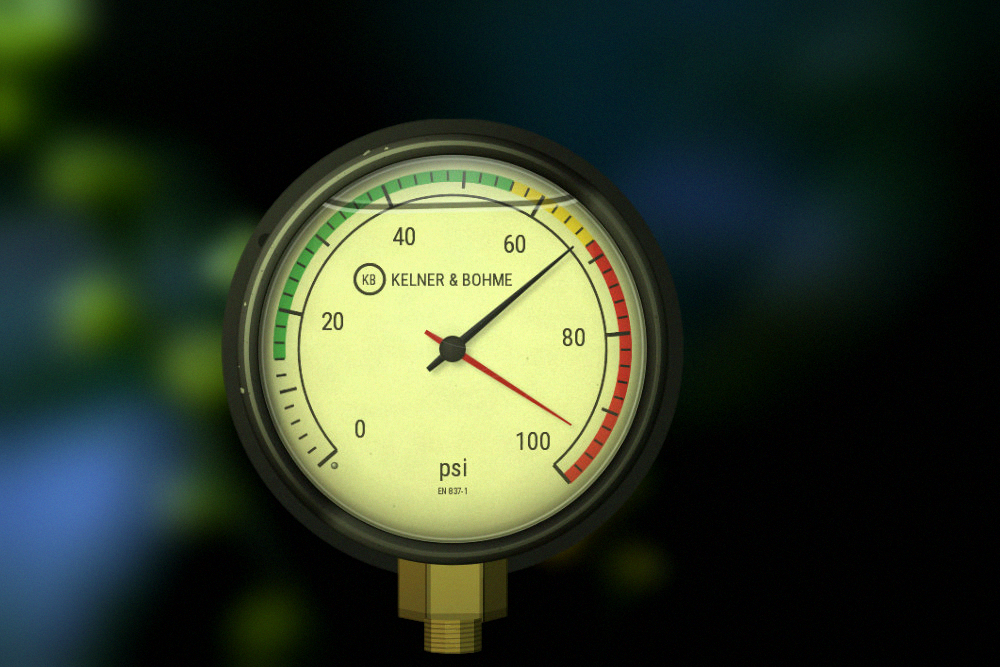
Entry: 67 psi
